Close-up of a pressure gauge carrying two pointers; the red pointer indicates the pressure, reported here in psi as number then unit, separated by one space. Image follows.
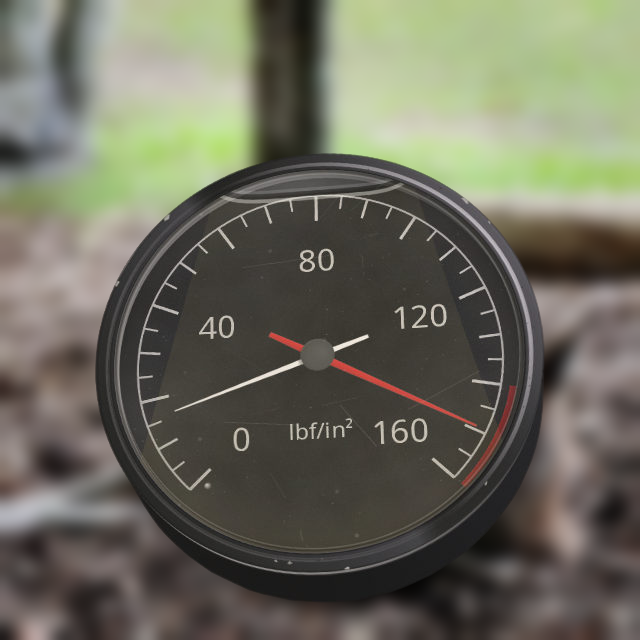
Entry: 150 psi
